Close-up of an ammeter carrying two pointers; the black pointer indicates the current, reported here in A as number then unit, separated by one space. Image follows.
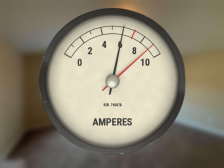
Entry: 6 A
